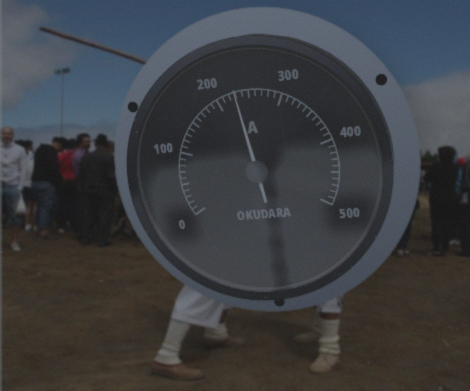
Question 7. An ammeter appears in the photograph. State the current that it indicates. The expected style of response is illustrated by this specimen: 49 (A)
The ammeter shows 230 (A)
